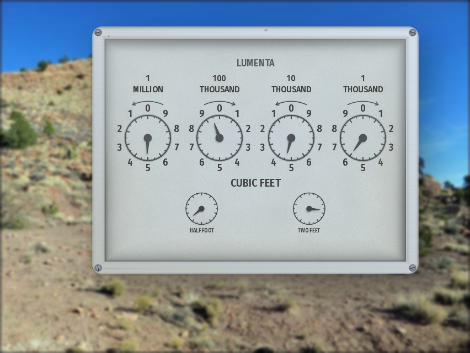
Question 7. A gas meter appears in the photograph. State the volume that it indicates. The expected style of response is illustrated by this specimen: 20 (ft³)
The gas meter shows 494600 (ft³)
